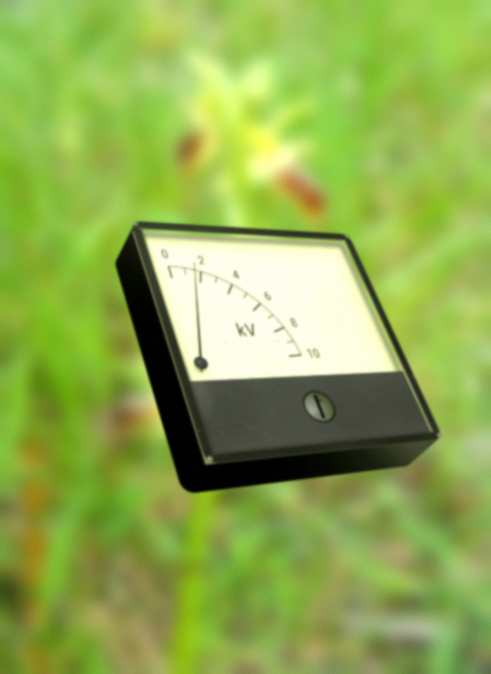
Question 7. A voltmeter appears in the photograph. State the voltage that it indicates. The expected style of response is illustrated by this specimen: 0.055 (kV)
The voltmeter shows 1.5 (kV)
